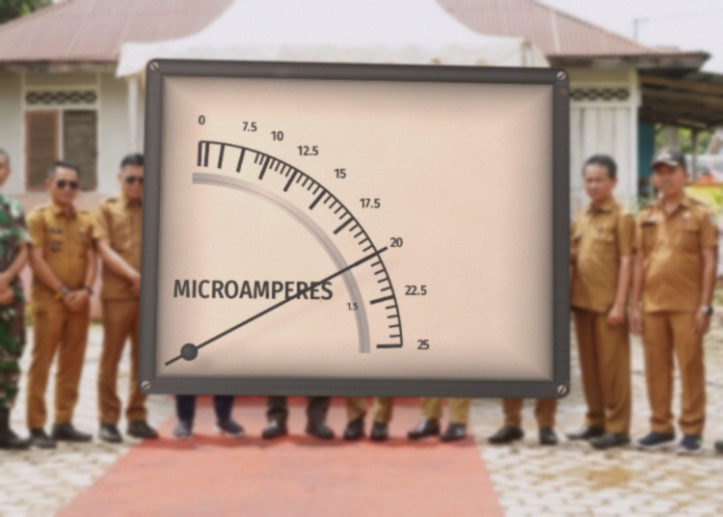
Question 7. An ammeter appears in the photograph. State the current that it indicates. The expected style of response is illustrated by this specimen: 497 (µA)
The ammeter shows 20 (µA)
